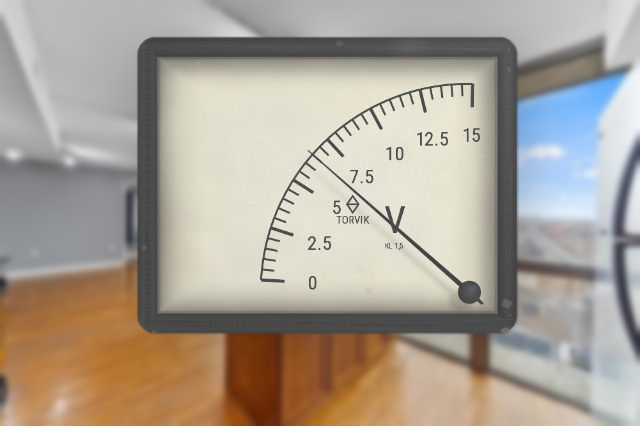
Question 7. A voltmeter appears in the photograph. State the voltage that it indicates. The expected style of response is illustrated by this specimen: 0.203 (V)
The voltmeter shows 6.5 (V)
